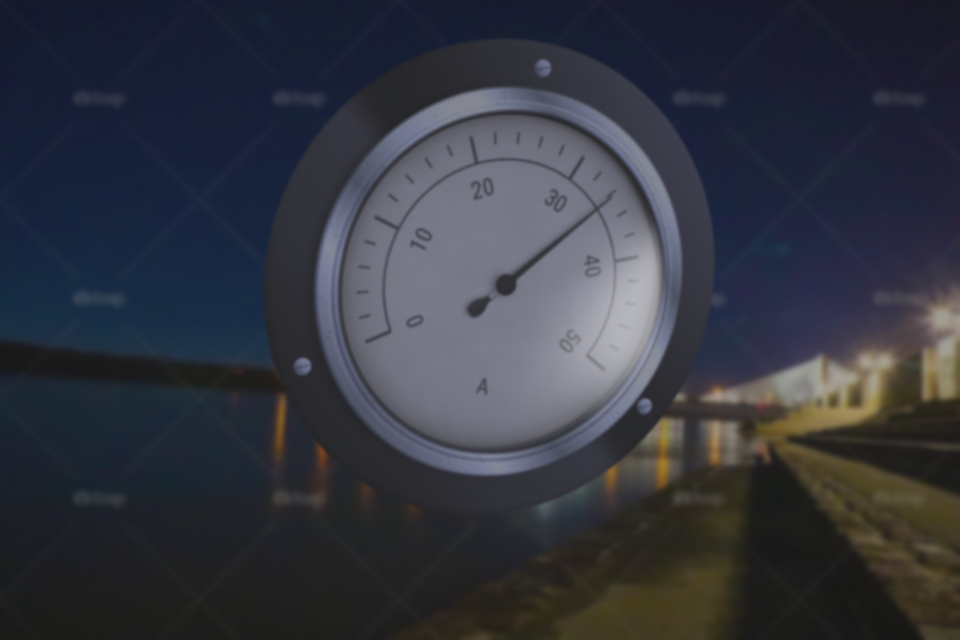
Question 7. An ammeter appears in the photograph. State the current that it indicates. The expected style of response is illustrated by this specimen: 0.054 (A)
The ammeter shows 34 (A)
